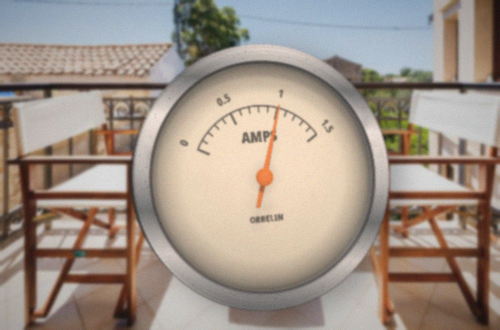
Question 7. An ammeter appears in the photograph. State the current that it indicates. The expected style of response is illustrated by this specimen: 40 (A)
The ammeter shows 1 (A)
